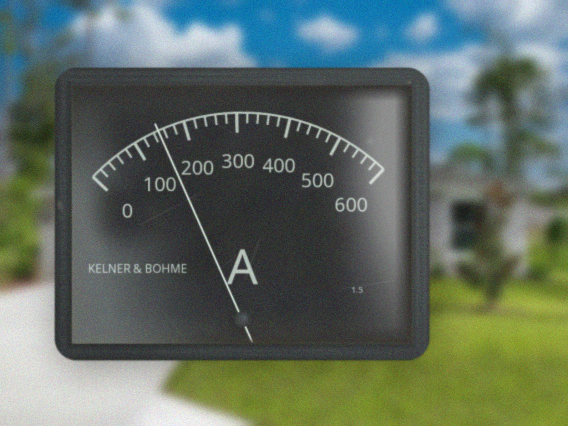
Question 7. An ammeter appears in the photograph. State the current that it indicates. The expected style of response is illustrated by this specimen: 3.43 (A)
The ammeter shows 150 (A)
